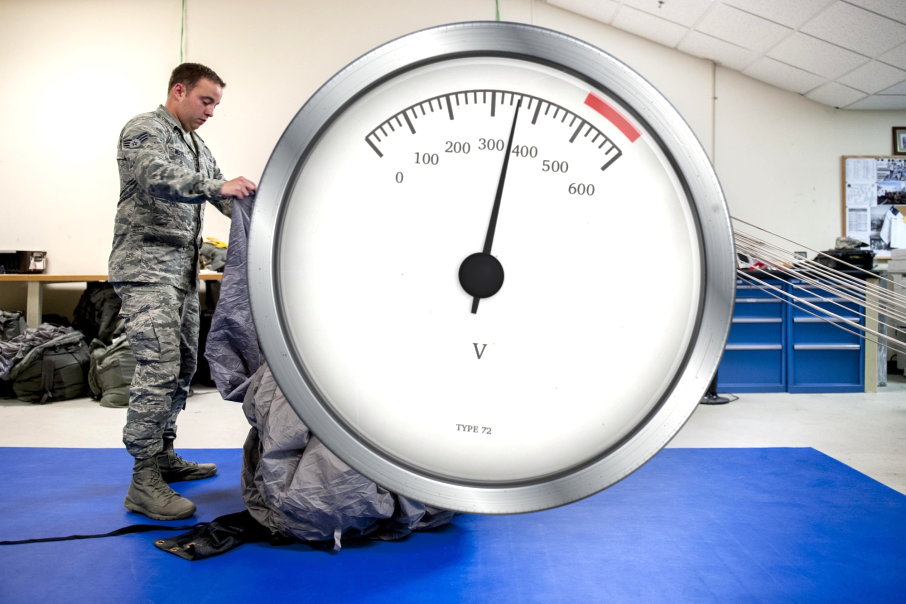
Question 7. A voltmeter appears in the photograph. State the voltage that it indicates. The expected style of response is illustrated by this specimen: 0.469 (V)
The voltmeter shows 360 (V)
